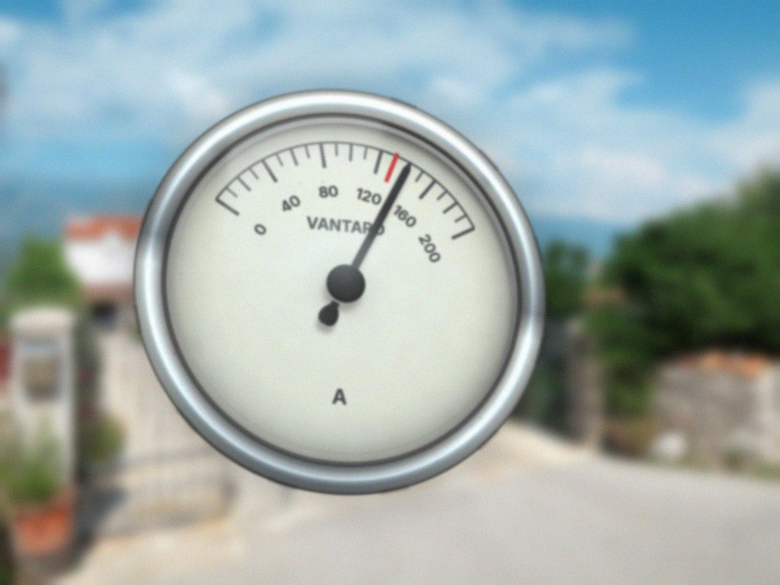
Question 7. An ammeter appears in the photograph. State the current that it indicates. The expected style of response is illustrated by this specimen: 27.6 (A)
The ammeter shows 140 (A)
